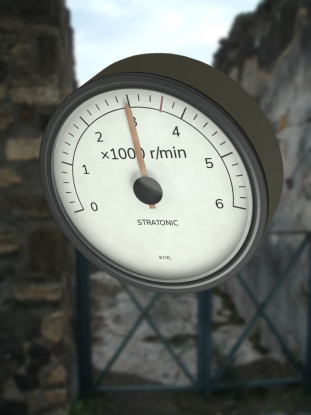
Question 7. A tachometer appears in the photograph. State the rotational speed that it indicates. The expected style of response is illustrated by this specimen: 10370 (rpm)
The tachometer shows 3000 (rpm)
